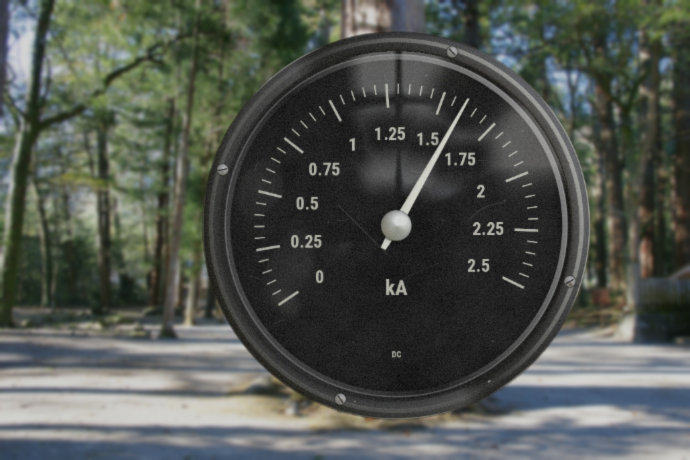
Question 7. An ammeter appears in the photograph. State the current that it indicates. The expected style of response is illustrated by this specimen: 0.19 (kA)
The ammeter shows 1.6 (kA)
